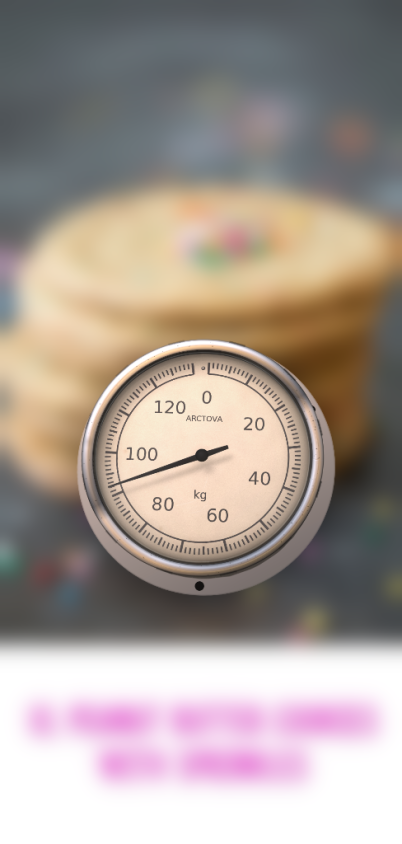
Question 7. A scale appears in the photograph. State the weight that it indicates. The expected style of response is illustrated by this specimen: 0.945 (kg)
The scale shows 92 (kg)
